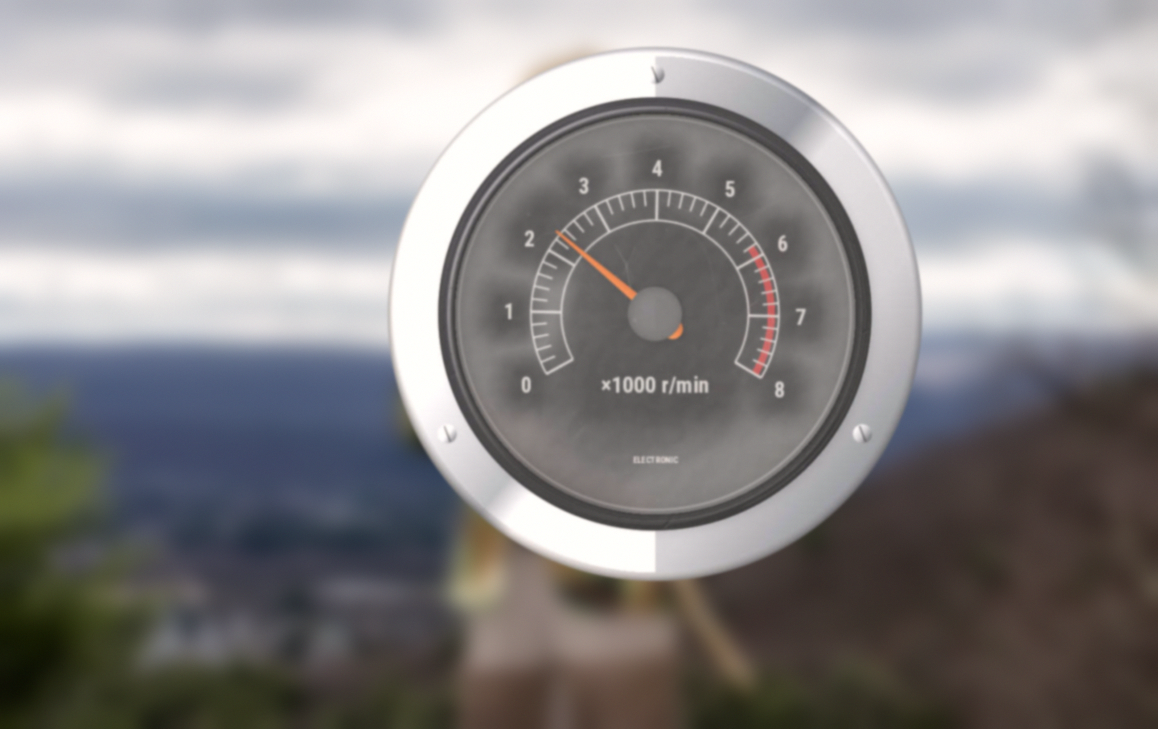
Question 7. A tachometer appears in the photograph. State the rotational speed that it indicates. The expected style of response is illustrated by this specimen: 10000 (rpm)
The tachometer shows 2300 (rpm)
